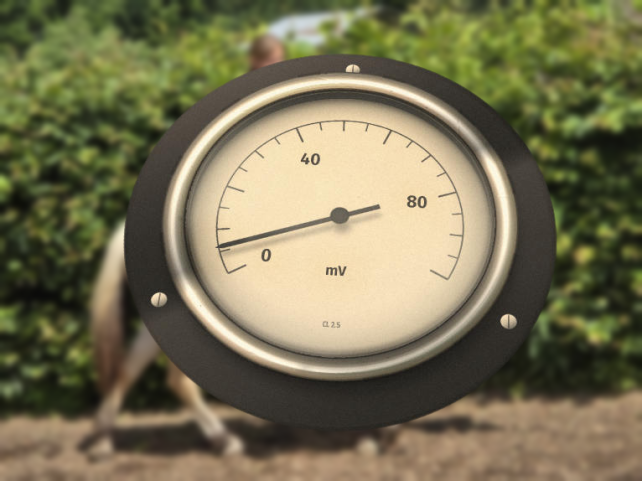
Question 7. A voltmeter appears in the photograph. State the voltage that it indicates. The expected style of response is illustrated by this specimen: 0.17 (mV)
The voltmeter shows 5 (mV)
